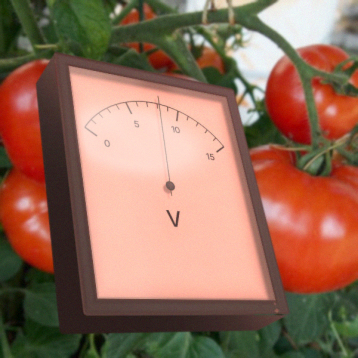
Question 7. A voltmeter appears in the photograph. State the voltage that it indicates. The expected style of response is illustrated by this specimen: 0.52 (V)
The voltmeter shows 8 (V)
